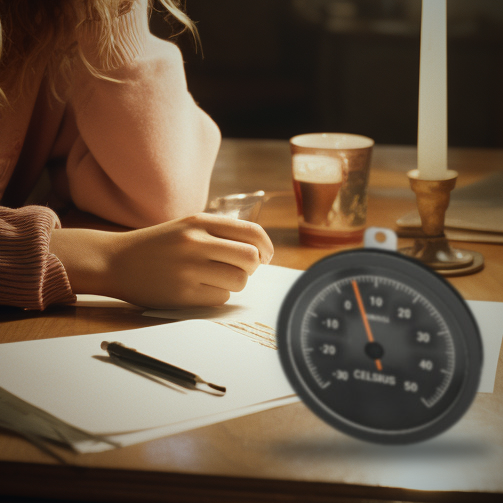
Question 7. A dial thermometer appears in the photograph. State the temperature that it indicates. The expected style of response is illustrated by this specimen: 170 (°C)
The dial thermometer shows 5 (°C)
